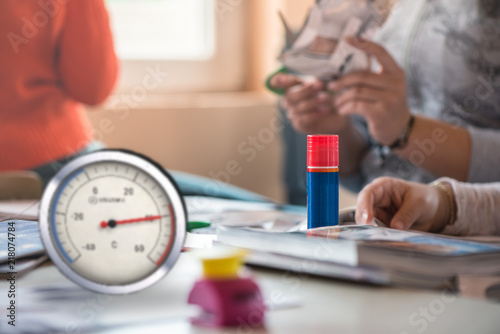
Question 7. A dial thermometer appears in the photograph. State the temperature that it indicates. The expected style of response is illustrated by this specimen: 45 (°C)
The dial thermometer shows 40 (°C)
